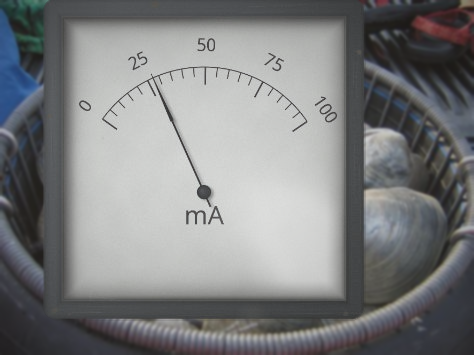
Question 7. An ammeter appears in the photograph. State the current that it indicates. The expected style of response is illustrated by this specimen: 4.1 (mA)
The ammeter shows 27.5 (mA)
